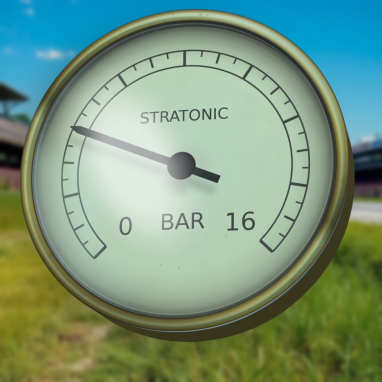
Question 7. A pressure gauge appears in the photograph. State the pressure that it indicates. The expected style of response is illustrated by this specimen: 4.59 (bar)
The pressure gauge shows 4 (bar)
